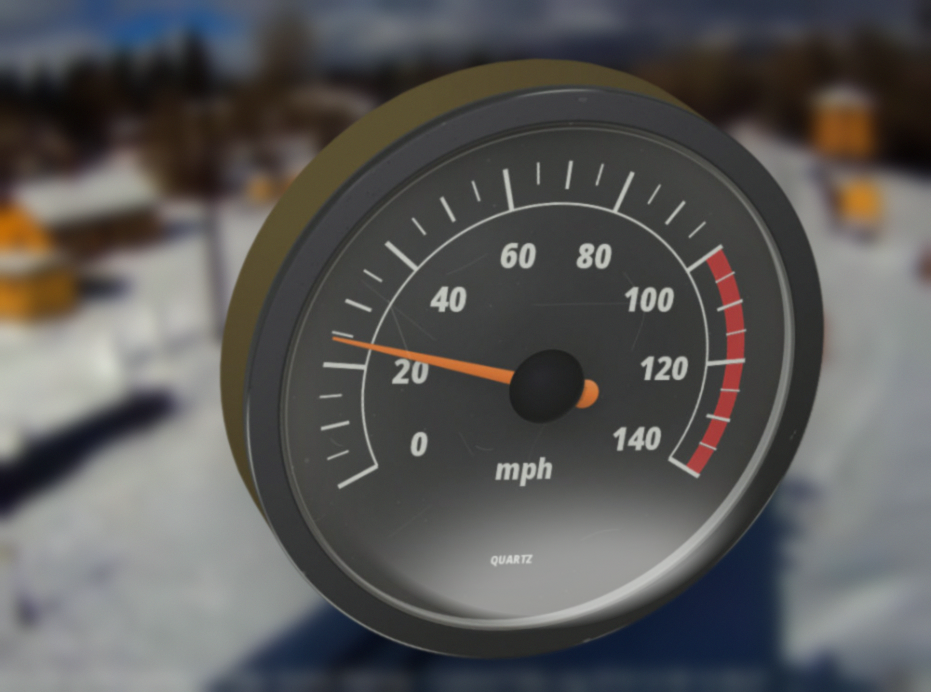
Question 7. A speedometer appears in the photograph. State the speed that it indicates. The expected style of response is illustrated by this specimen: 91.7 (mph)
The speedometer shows 25 (mph)
